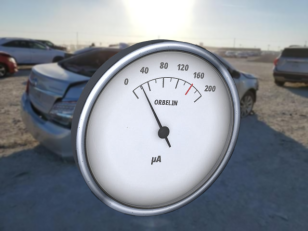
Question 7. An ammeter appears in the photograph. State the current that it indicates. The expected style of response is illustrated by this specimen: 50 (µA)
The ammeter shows 20 (µA)
